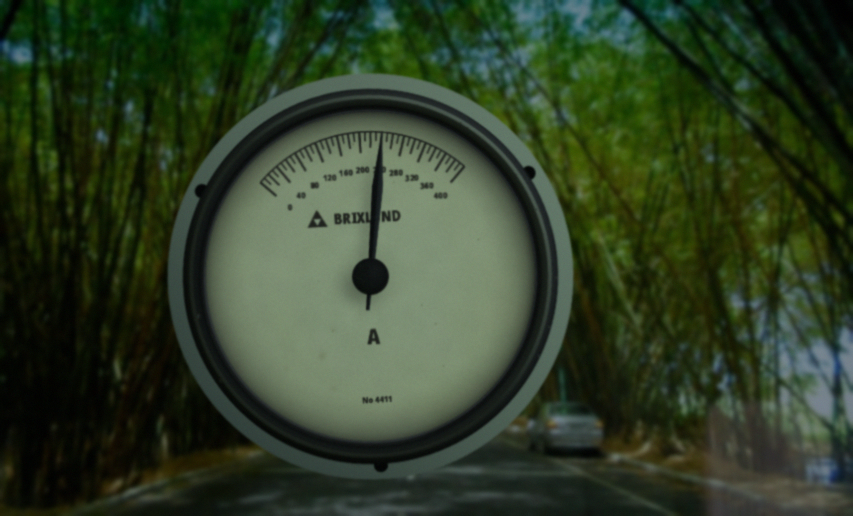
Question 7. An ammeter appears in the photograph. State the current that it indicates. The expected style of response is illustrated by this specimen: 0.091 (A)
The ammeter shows 240 (A)
